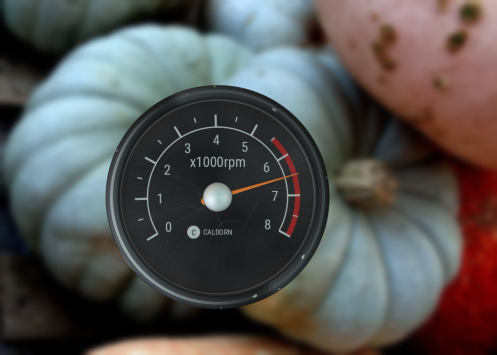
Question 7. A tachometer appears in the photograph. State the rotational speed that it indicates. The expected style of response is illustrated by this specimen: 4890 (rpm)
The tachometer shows 6500 (rpm)
